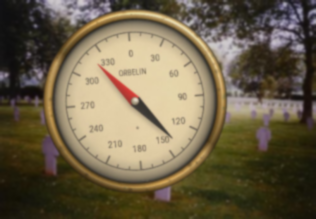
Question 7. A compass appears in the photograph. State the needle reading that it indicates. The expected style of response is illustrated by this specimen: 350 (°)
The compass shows 320 (°)
